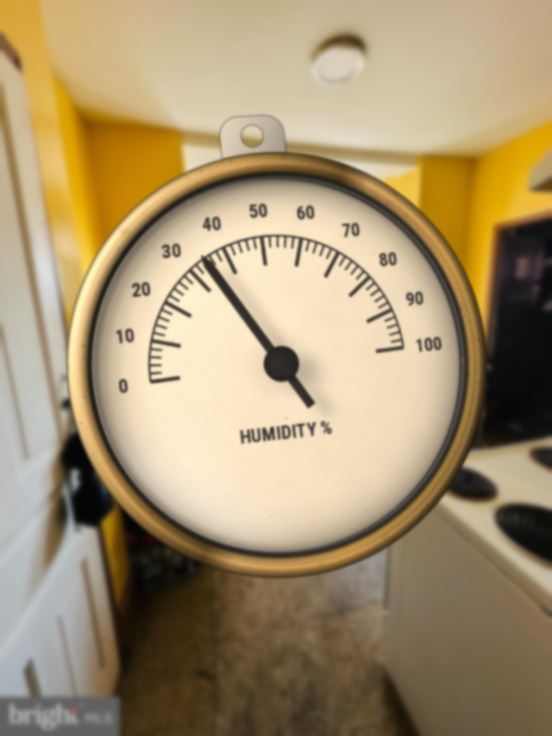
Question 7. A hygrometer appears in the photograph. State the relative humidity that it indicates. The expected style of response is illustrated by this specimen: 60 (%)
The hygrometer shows 34 (%)
